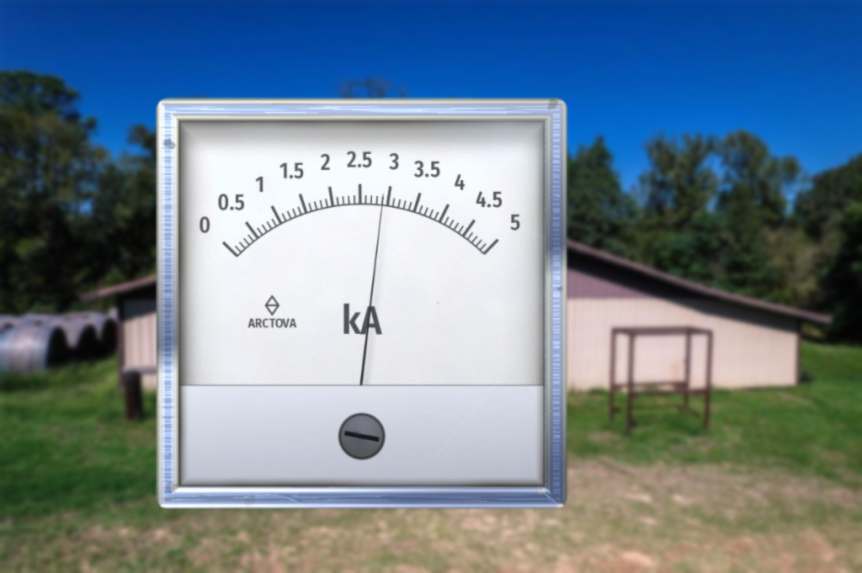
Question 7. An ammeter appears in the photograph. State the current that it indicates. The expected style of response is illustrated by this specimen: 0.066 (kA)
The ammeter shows 2.9 (kA)
